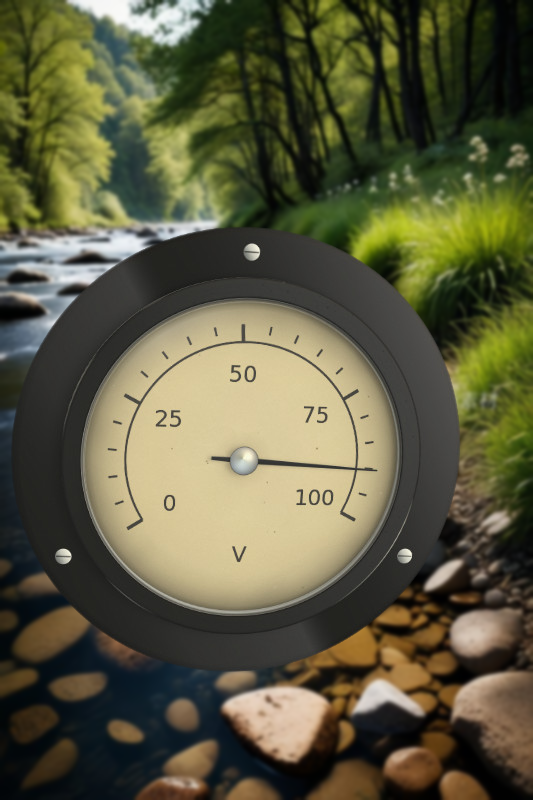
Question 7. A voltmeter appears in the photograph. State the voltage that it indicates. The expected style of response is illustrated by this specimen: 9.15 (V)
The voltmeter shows 90 (V)
